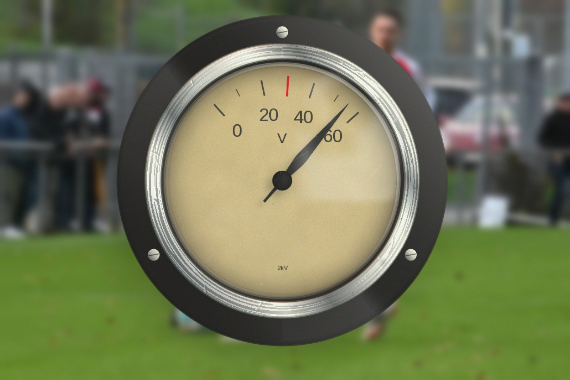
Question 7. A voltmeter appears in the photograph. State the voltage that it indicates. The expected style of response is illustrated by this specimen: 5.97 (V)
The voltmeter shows 55 (V)
